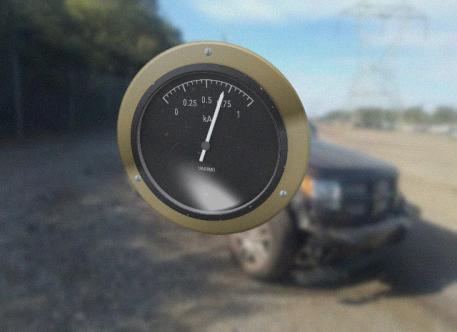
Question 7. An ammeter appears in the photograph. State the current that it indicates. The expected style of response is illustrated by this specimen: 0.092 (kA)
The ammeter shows 0.7 (kA)
